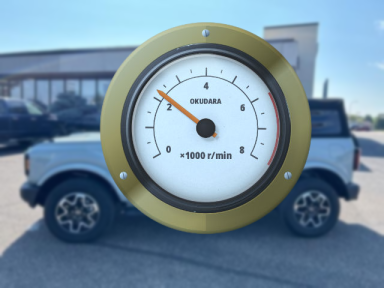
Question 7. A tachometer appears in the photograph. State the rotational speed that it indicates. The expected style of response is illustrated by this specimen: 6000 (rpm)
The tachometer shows 2250 (rpm)
